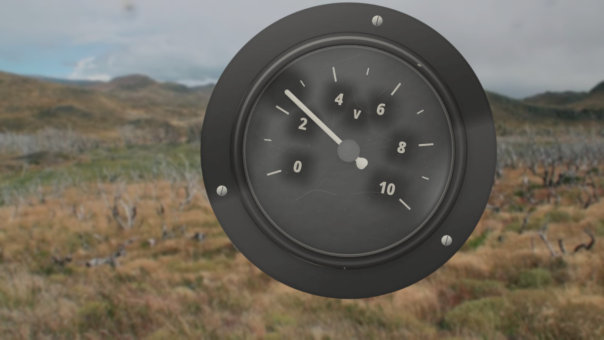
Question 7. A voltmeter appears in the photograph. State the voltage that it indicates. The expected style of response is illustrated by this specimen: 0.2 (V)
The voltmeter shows 2.5 (V)
